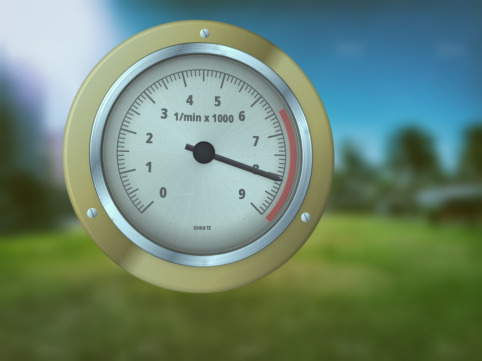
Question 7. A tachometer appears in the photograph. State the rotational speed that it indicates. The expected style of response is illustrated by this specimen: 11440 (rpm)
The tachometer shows 8100 (rpm)
